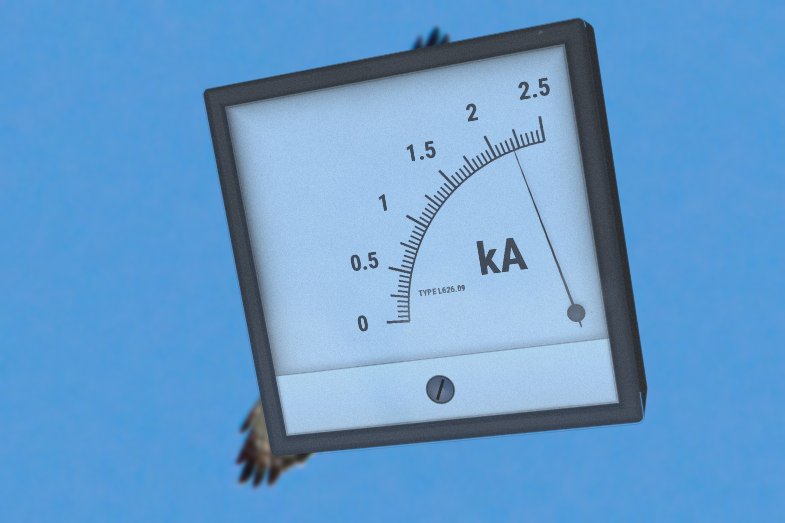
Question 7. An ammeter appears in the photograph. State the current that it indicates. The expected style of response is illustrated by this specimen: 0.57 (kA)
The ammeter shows 2.2 (kA)
